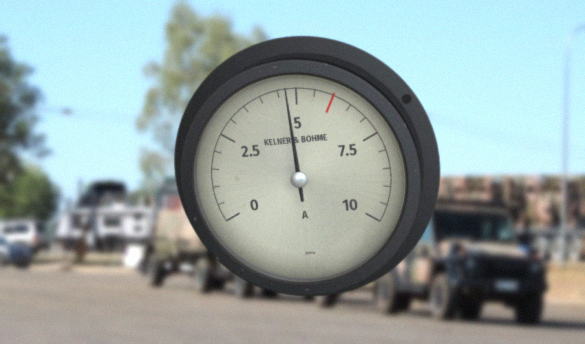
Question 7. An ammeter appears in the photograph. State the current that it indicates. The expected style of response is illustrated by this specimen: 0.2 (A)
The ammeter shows 4.75 (A)
